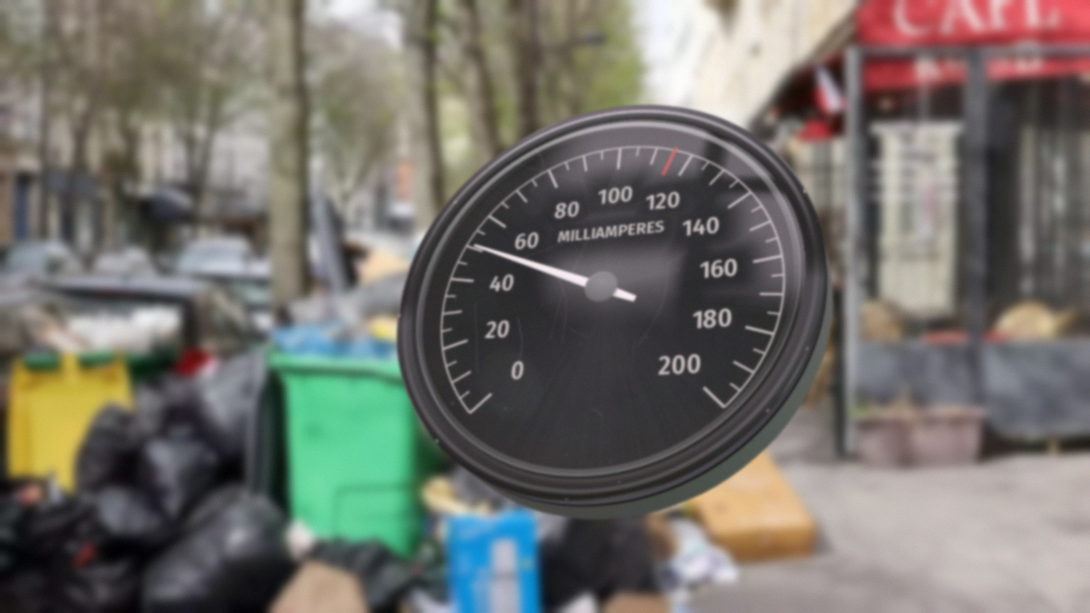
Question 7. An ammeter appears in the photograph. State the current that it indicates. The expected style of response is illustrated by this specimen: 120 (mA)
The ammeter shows 50 (mA)
